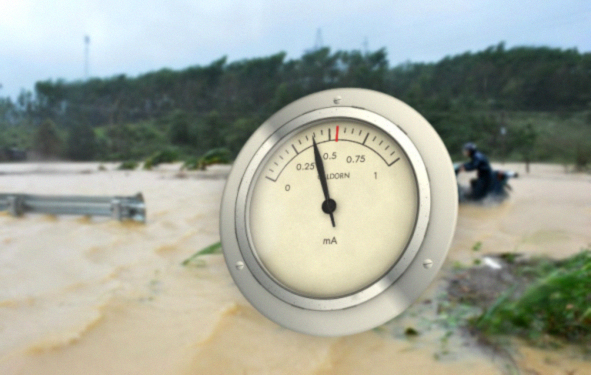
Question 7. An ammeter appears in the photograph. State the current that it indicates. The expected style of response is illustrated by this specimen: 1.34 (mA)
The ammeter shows 0.4 (mA)
